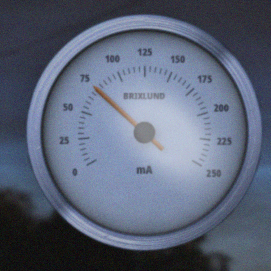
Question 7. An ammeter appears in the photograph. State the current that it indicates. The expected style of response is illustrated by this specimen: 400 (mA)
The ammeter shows 75 (mA)
